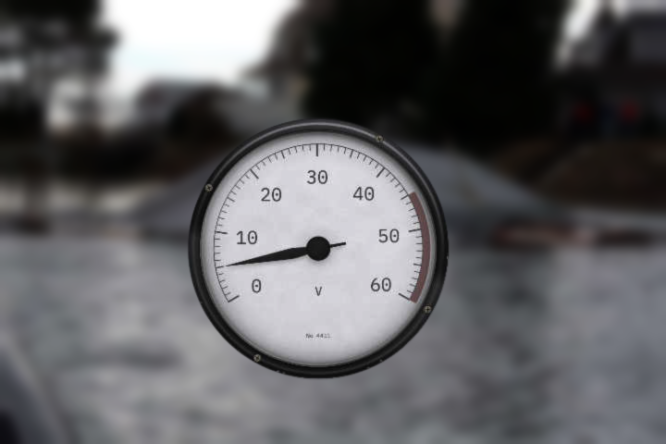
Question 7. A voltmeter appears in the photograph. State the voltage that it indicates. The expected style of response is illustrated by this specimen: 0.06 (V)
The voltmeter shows 5 (V)
